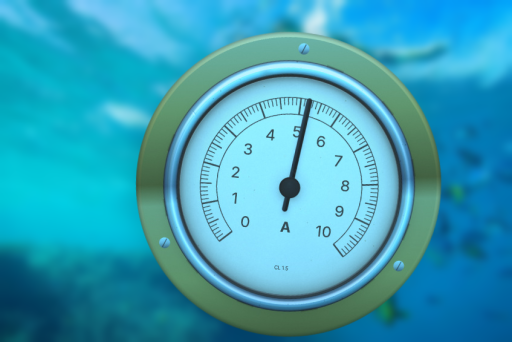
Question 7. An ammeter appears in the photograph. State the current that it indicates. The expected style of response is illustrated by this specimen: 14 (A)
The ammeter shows 5.2 (A)
